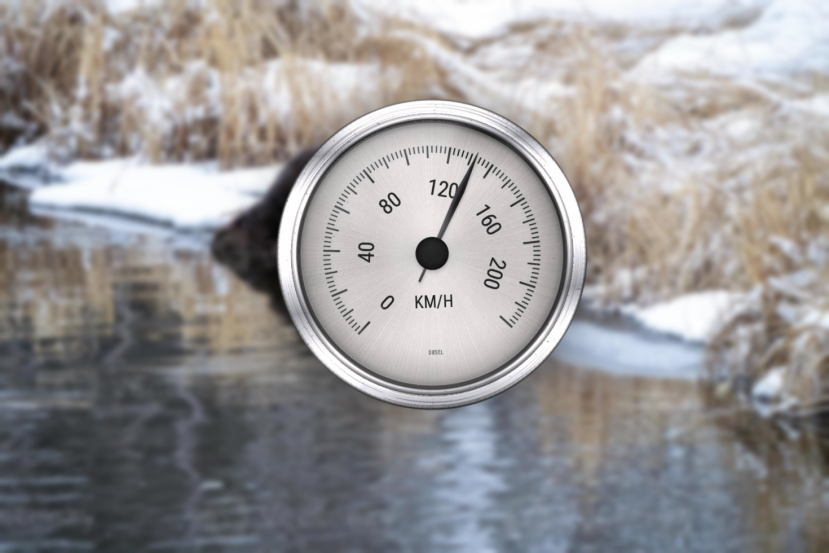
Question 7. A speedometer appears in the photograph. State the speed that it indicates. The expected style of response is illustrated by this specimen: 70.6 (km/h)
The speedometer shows 132 (km/h)
